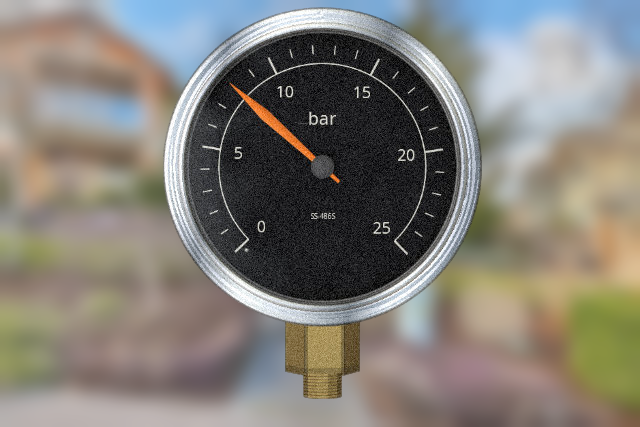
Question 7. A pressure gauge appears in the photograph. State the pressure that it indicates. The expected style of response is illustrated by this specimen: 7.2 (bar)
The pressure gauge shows 8 (bar)
